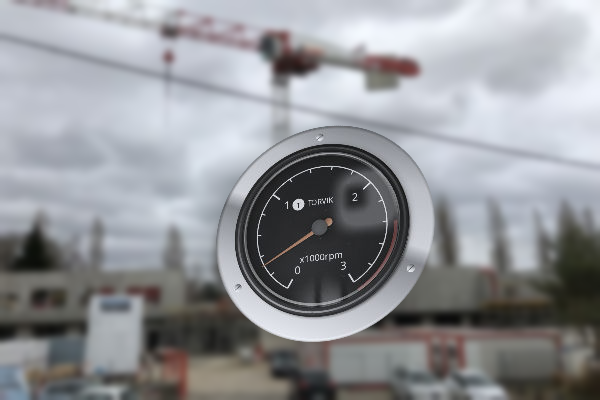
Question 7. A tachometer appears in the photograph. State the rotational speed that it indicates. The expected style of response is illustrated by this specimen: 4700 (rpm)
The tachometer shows 300 (rpm)
